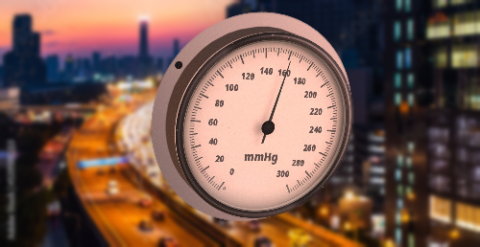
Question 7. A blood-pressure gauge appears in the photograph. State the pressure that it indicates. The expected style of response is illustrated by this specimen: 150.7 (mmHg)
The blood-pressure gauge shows 160 (mmHg)
